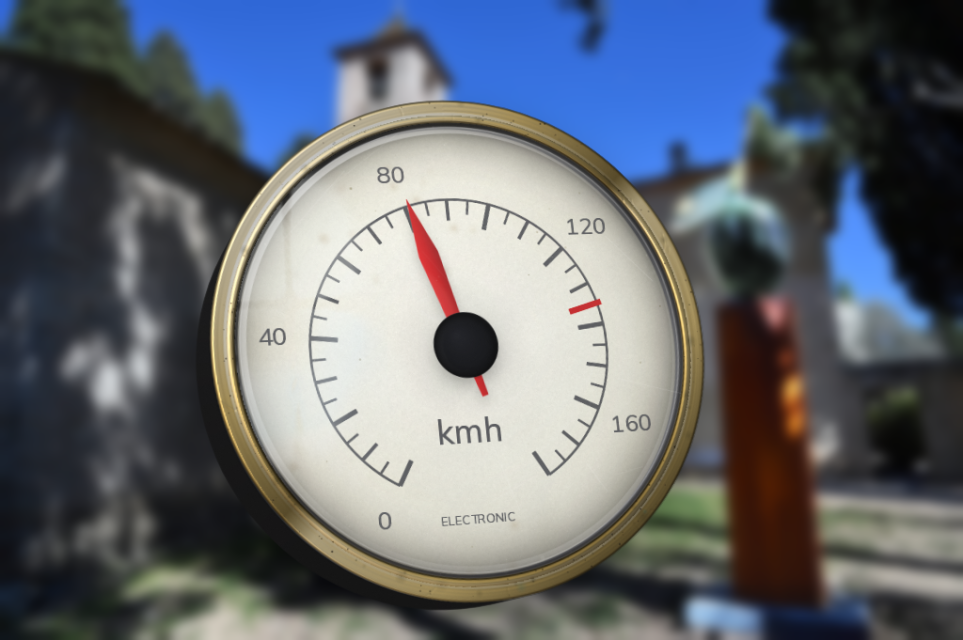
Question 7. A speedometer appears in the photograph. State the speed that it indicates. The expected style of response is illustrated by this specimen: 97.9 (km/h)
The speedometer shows 80 (km/h)
